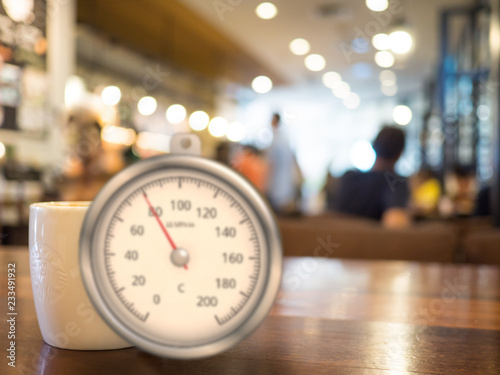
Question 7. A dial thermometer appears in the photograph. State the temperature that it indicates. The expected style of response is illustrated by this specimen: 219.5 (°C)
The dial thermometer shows 80 (°C)
